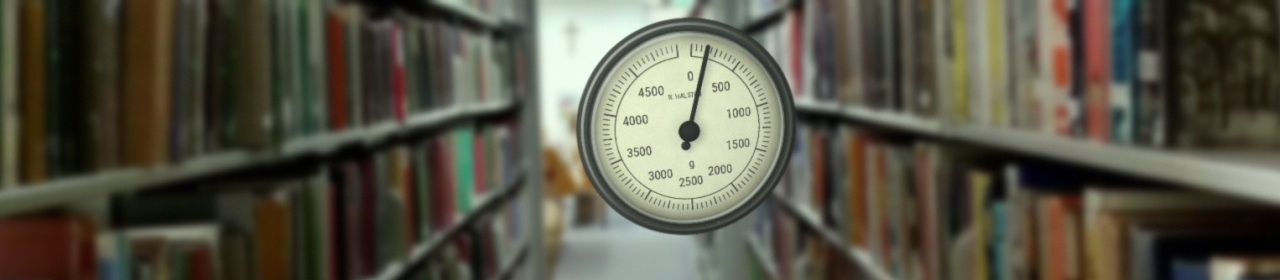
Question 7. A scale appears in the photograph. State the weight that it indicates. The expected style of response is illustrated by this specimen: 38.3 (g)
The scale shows 150 (g)
